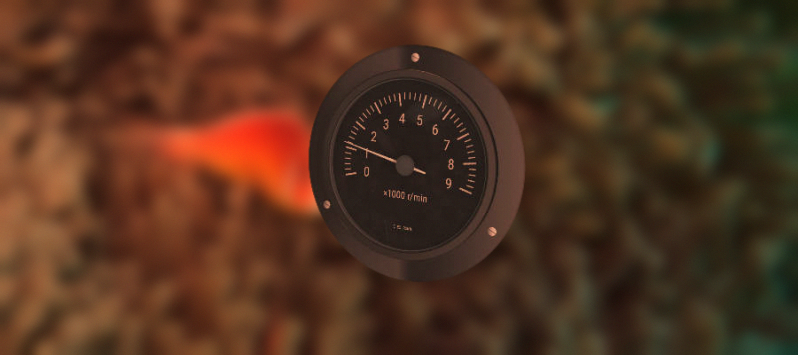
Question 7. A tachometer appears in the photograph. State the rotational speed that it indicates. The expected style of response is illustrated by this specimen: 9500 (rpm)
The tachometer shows 1200 (rpm)
